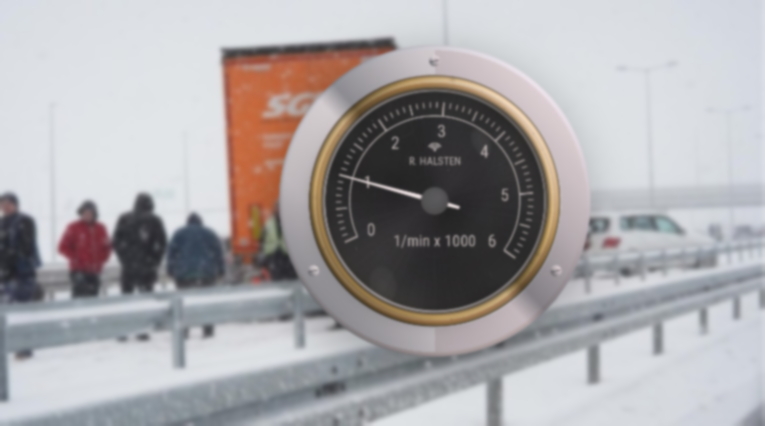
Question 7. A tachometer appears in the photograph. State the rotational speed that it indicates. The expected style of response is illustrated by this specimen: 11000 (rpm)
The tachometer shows 1000 (rpm)
